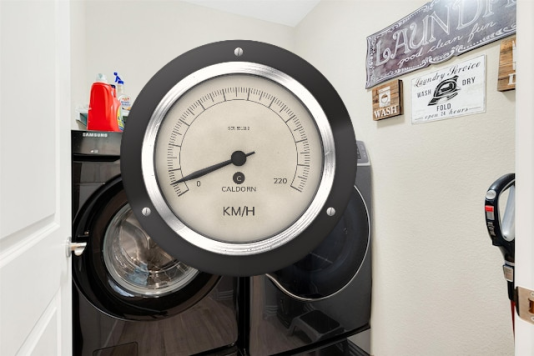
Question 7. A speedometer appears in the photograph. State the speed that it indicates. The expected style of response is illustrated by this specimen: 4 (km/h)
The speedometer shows 10 (km/h)
